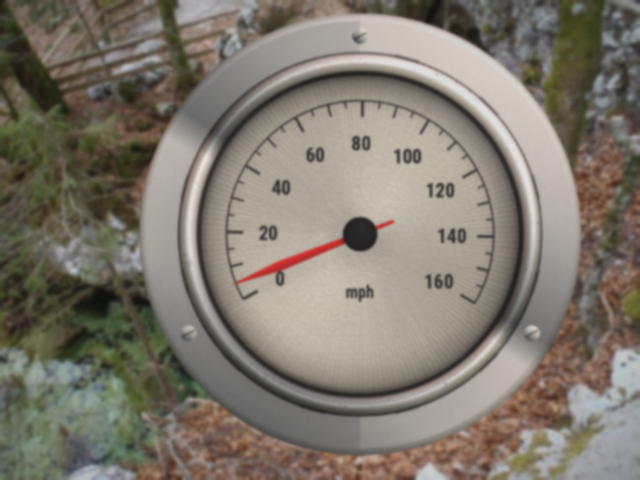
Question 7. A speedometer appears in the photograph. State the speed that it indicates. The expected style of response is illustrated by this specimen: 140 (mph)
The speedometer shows 5 (mph)
